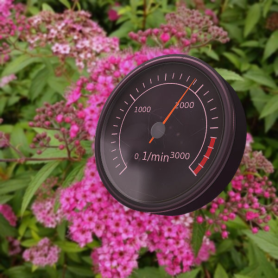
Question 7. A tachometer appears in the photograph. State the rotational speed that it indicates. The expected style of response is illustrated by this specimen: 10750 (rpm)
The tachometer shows 1900 (rpm)
